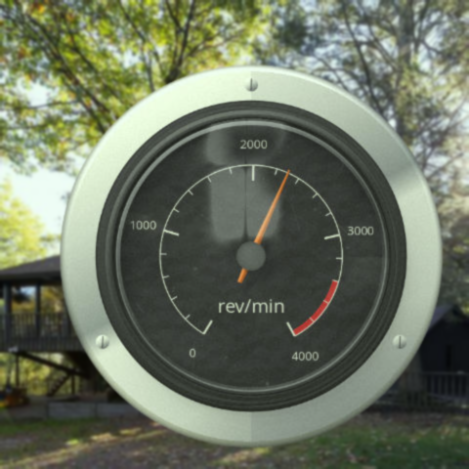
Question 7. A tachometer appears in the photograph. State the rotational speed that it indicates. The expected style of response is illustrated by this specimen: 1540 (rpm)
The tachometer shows 2300 (rpm)
